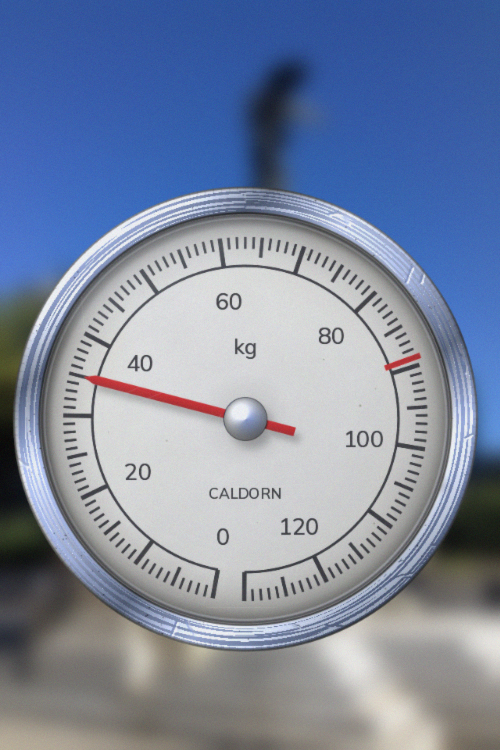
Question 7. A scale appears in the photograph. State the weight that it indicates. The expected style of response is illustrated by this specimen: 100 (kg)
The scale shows 35 (kg)
